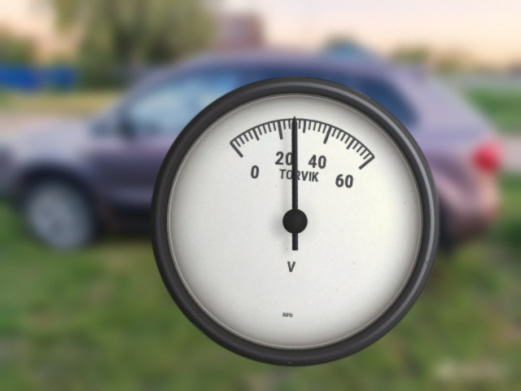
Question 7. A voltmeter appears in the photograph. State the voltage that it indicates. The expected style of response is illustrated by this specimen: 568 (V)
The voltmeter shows 26 (V)
